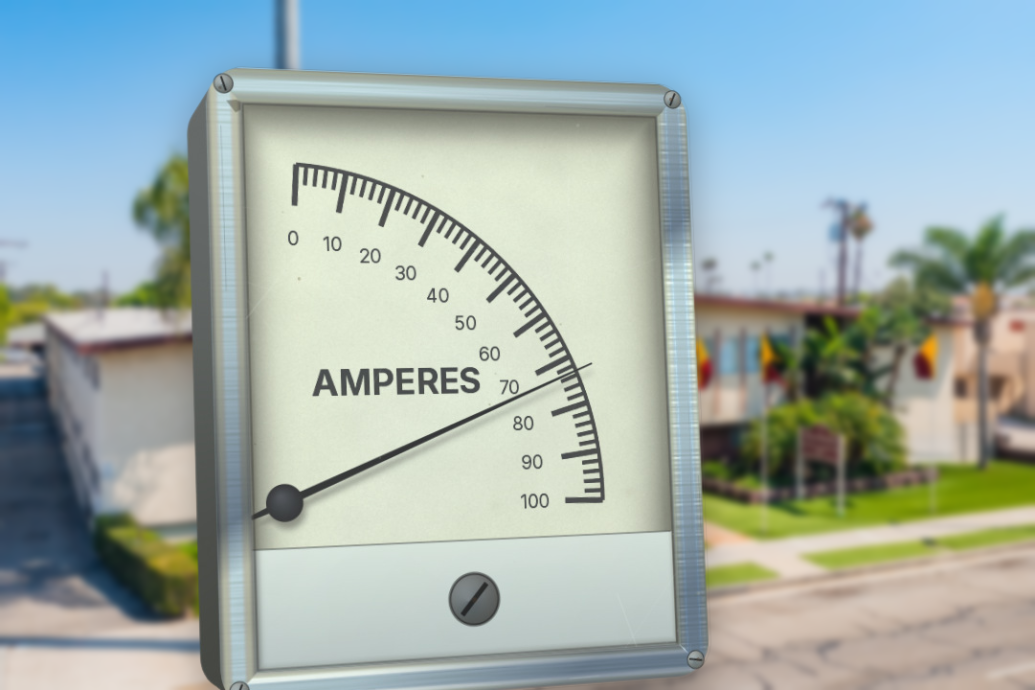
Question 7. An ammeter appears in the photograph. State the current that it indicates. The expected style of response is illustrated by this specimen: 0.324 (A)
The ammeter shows 73 (A)
